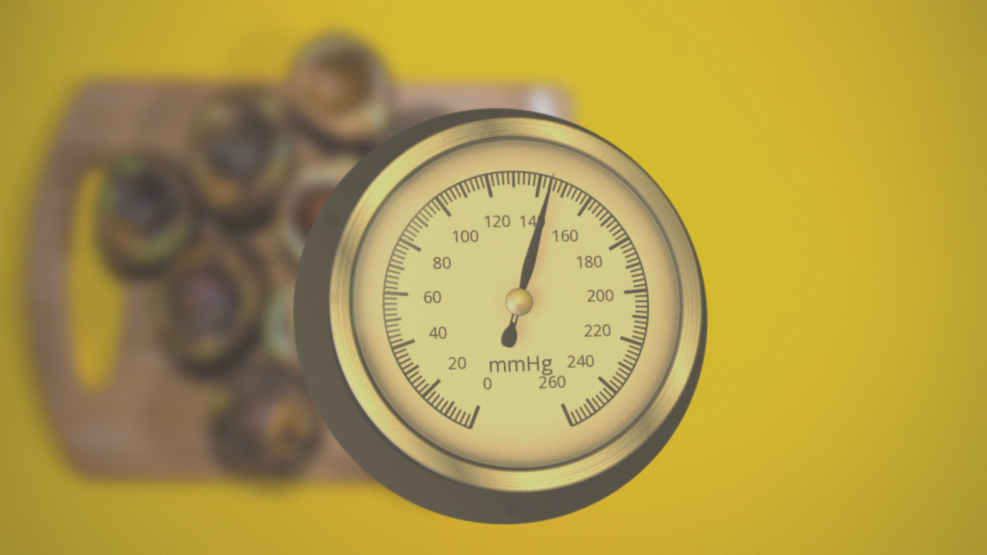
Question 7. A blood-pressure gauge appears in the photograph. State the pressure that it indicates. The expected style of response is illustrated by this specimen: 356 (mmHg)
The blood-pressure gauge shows 144 (mmHg)
